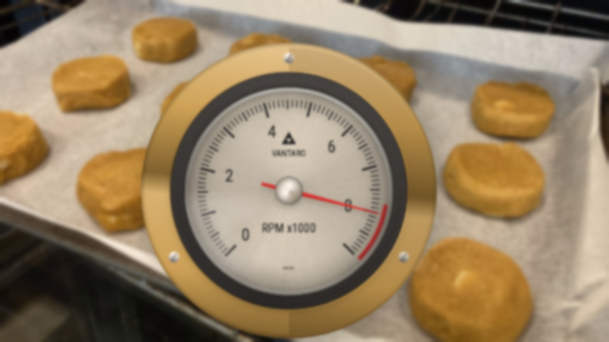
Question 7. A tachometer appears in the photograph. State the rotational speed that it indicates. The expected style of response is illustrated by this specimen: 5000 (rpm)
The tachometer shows 8000 (rpm)
